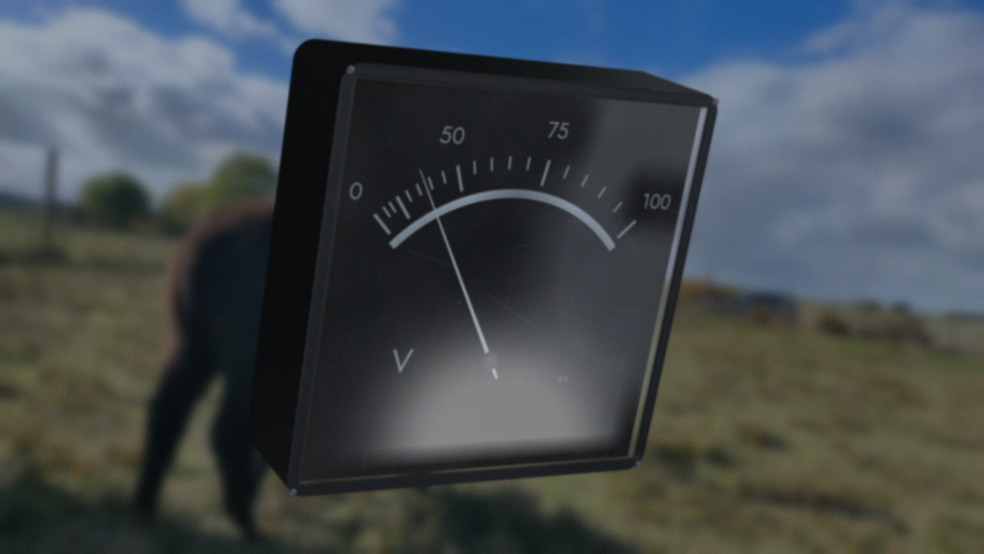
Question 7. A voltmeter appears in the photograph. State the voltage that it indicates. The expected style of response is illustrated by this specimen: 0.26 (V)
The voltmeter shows 37.5 (V)
